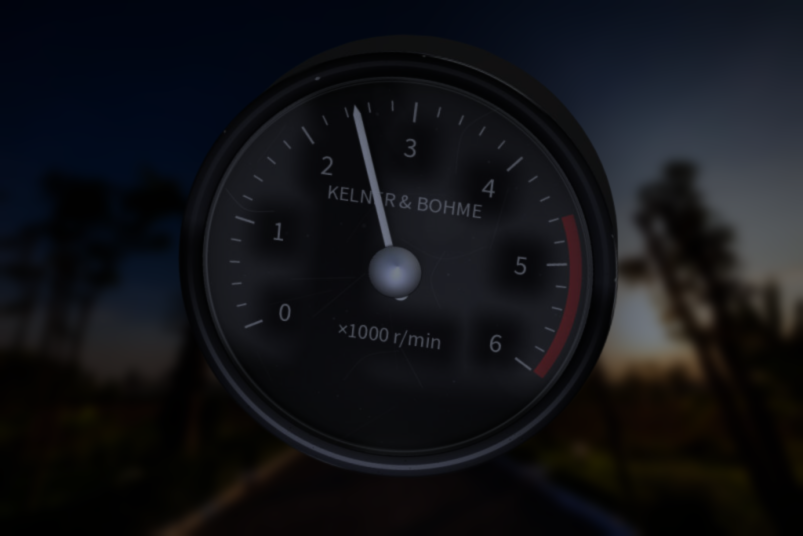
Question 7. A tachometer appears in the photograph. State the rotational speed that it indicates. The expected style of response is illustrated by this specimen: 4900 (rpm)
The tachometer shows 2500 (rpm)
